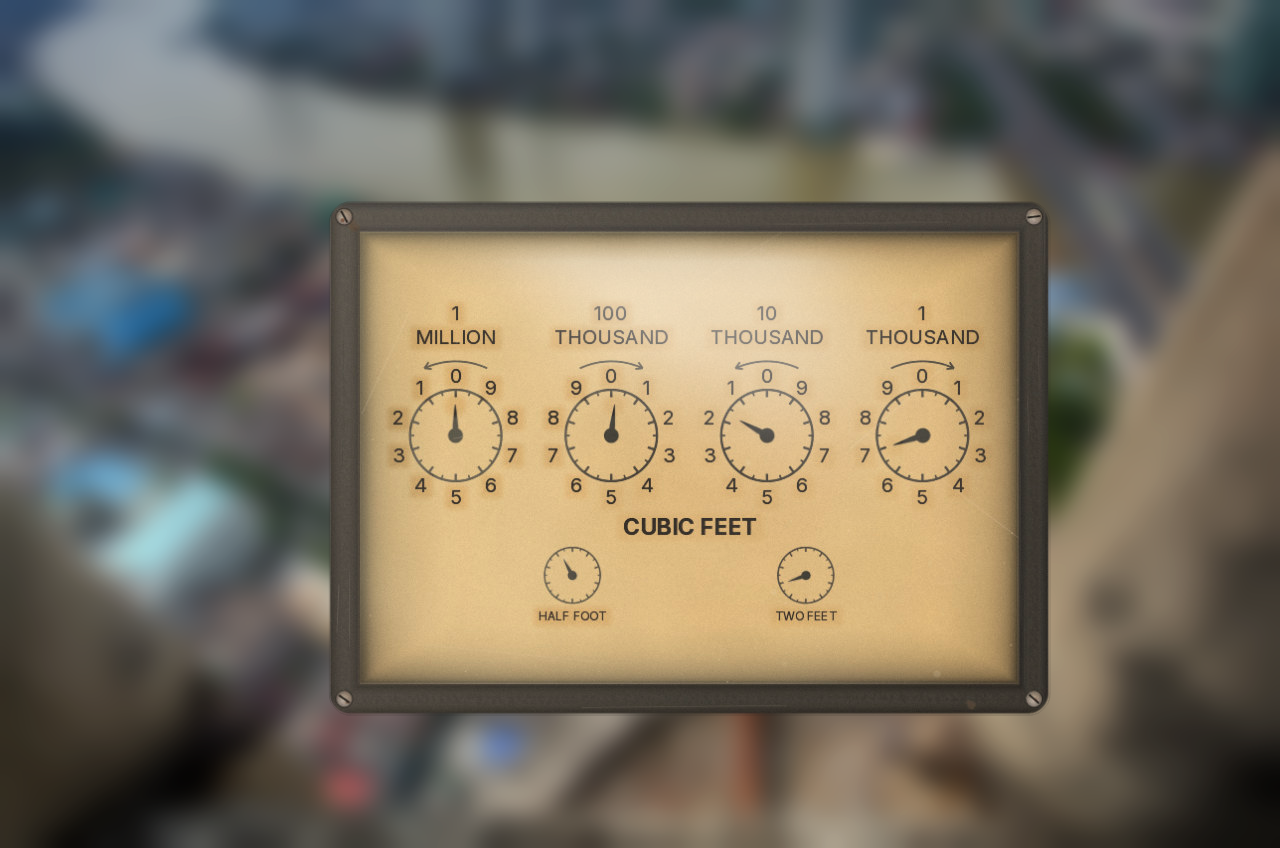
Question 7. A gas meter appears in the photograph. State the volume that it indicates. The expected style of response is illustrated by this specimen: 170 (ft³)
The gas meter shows 1700 (ft³)
